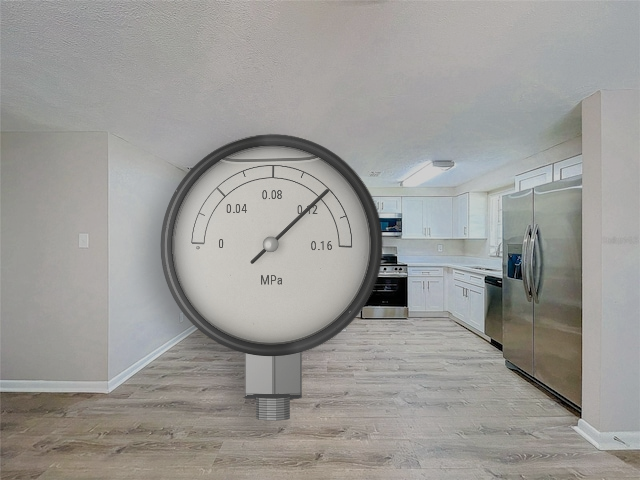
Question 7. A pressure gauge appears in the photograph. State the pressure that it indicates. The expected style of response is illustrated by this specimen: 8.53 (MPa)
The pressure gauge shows 0.12 (MPa)
